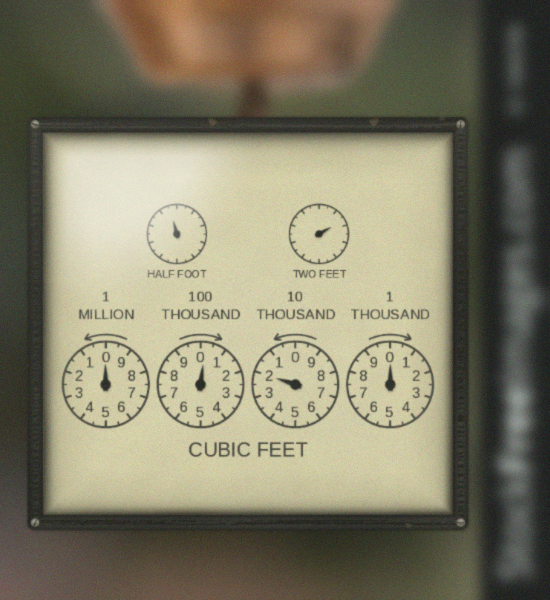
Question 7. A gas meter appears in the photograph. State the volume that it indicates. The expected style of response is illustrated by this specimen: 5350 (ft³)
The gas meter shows 2000 (ft³)
